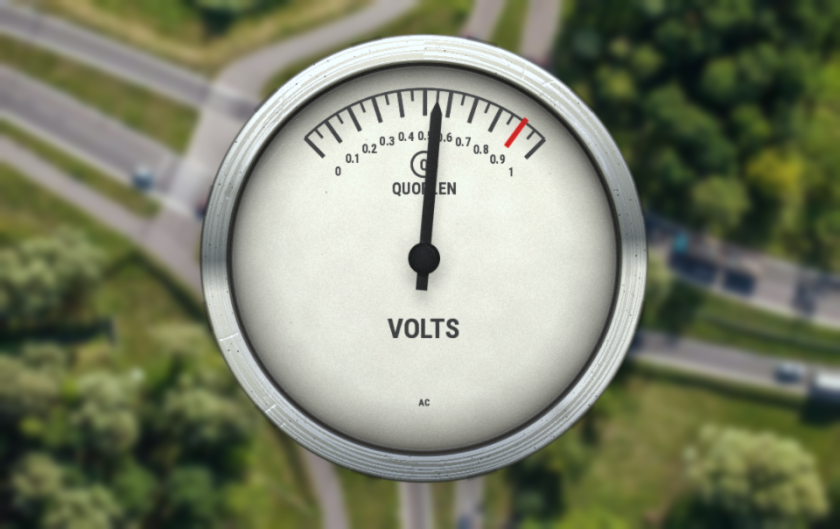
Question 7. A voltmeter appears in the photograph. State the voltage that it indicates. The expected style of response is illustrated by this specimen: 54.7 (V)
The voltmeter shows 0.55 (V)
